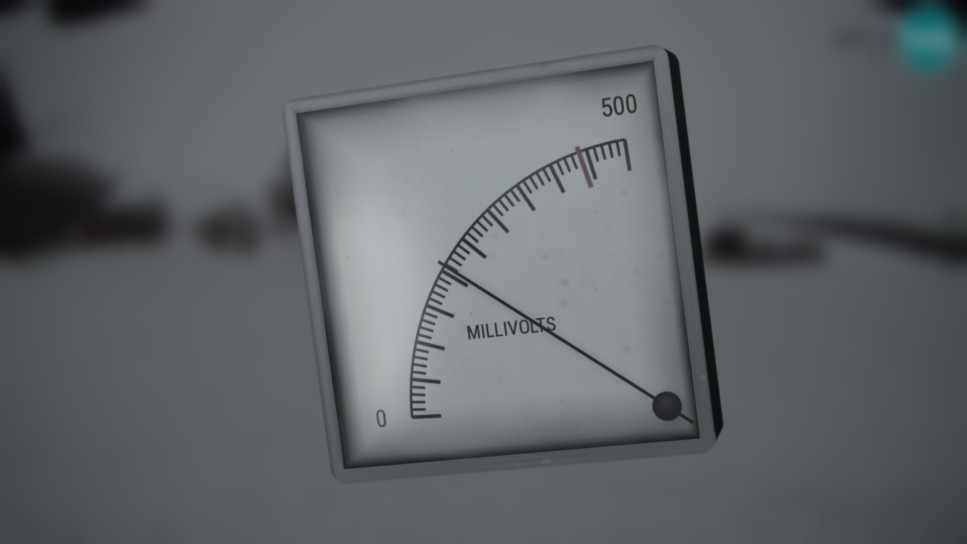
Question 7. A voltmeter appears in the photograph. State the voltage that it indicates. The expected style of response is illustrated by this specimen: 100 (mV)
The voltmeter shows 210 (mV)
